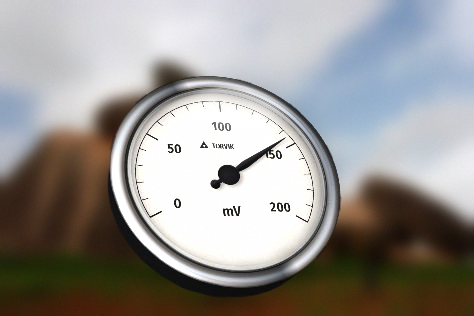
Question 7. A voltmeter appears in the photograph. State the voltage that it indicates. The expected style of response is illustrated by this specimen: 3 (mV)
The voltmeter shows 145 (mV)
